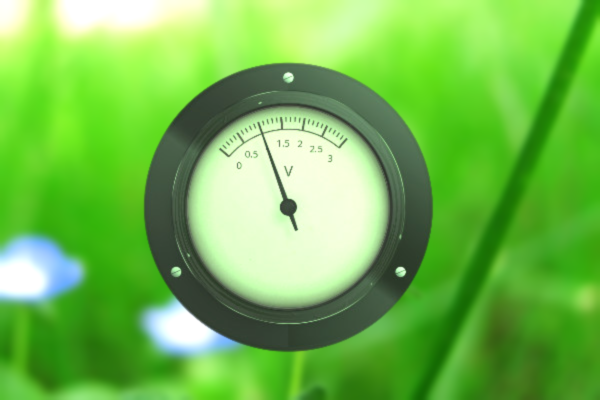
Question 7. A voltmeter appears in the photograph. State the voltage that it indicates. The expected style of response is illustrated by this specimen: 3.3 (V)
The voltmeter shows 1 (V)
